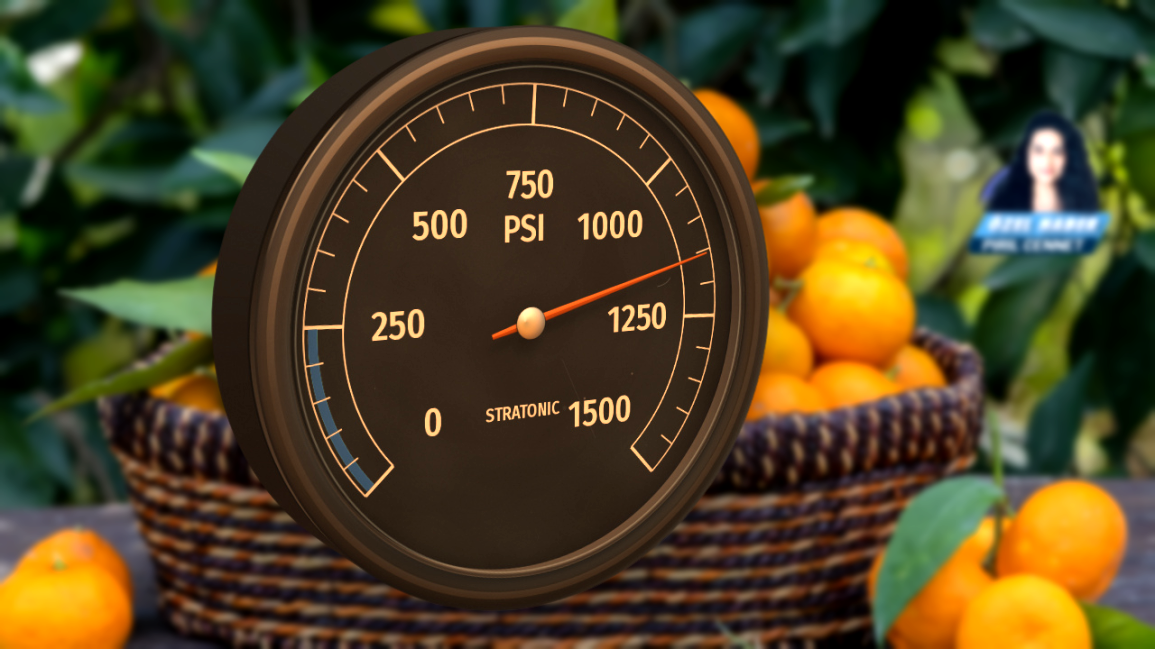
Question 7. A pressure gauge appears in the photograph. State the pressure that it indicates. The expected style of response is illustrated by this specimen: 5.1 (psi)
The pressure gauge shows 1150 (psi)
